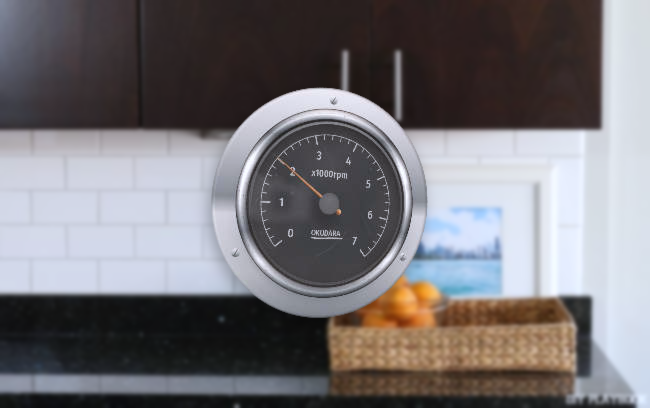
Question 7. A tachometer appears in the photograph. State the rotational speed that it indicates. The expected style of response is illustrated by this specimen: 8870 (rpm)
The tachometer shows 2000 (rpm)
